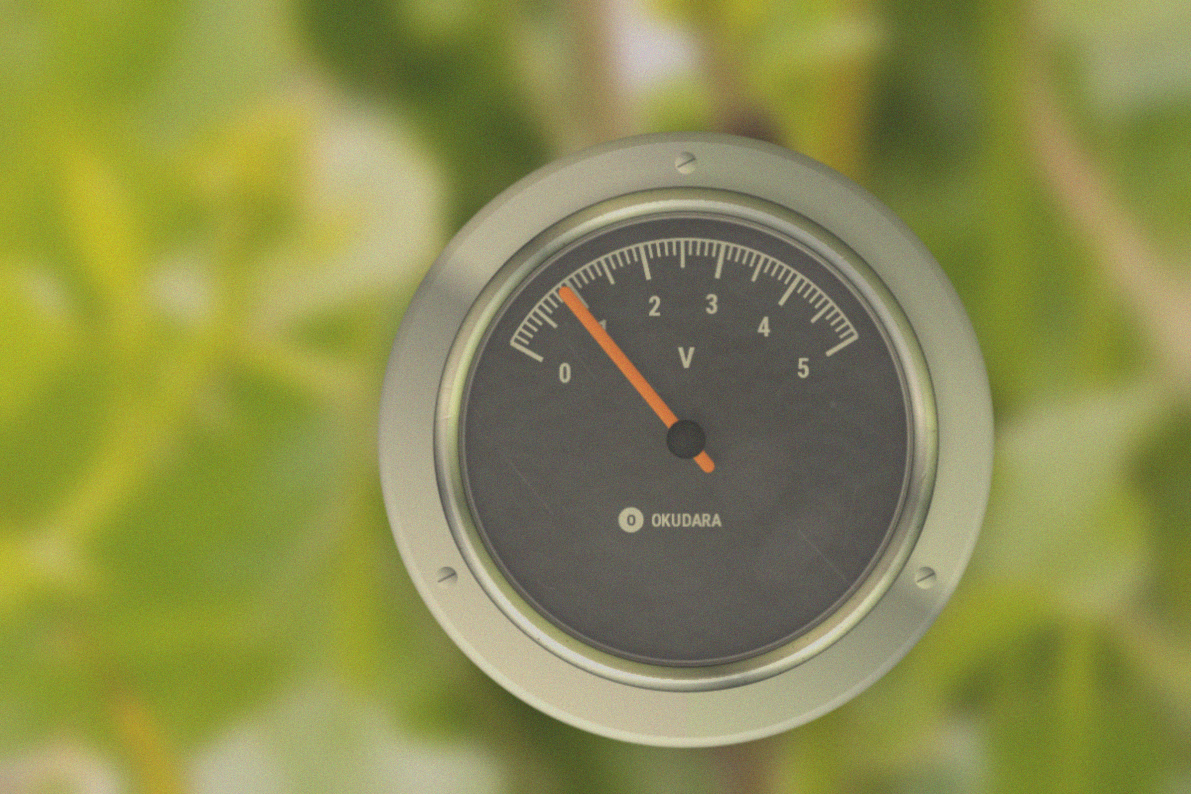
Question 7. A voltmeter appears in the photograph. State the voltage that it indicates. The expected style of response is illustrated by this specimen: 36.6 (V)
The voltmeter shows 0.9 (V)
